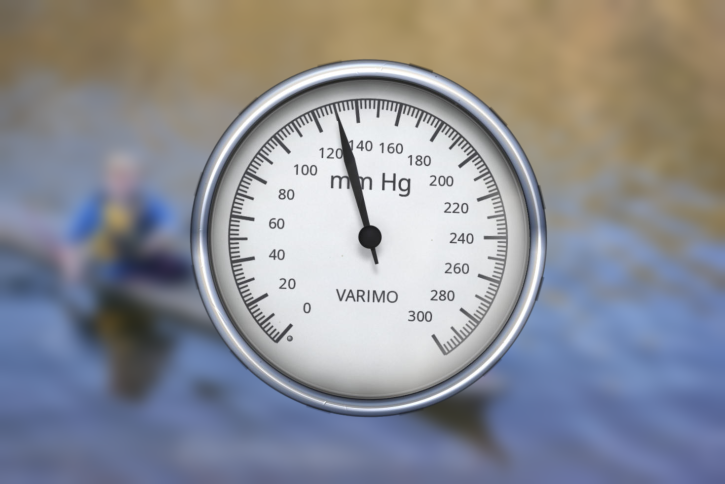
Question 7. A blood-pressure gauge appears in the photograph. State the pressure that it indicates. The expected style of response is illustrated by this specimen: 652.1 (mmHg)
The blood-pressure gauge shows 130 (mmHg)
